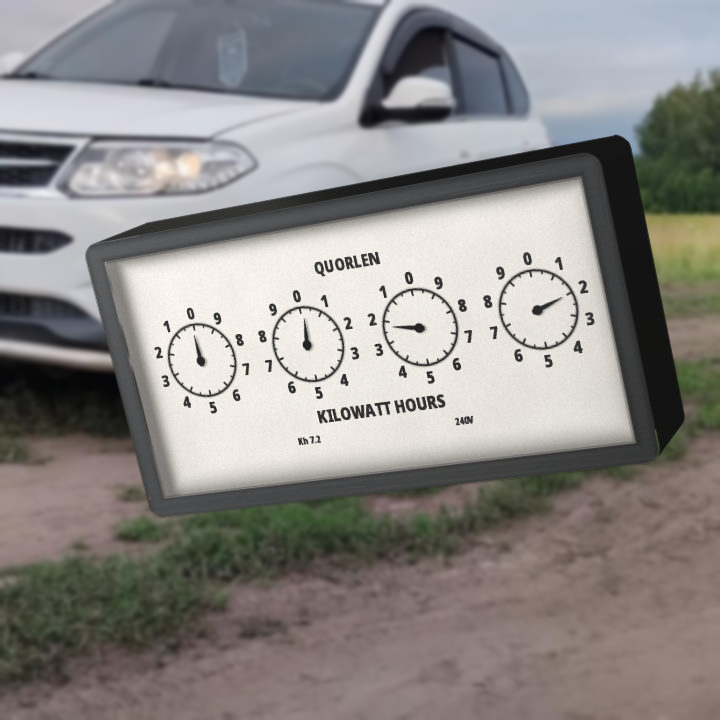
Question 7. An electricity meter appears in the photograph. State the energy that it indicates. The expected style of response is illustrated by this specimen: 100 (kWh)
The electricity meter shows 22 (kWh)
